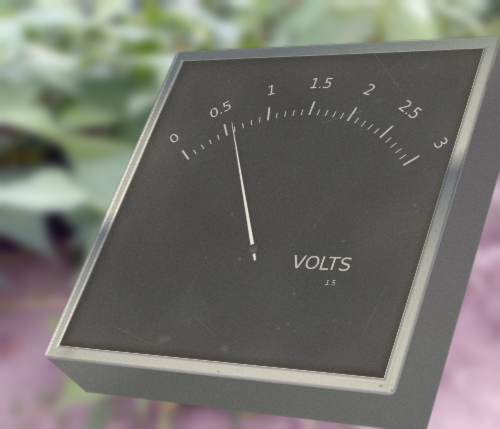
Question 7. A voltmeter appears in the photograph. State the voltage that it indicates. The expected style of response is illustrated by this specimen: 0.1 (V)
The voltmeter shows 0.6 (V)
